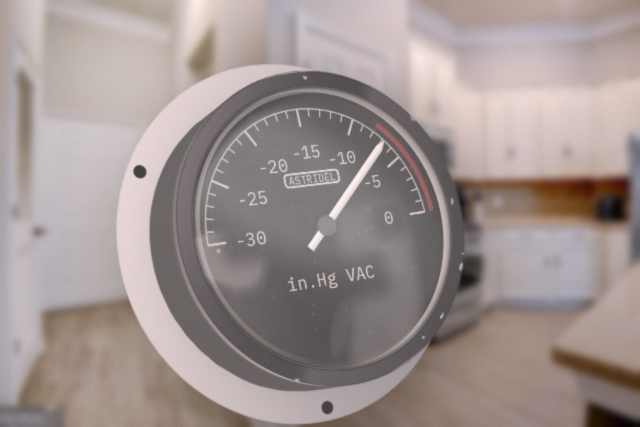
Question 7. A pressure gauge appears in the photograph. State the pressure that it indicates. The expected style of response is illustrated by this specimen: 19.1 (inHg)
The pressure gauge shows -7 (inHg)
